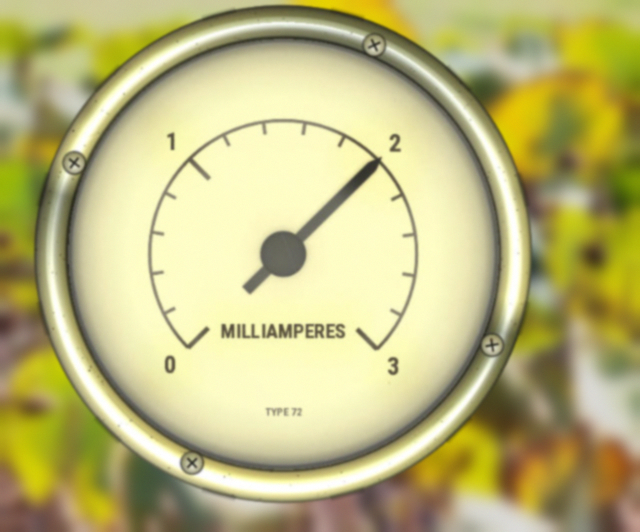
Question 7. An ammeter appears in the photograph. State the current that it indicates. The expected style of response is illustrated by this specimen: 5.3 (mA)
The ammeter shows 2 (mA)
